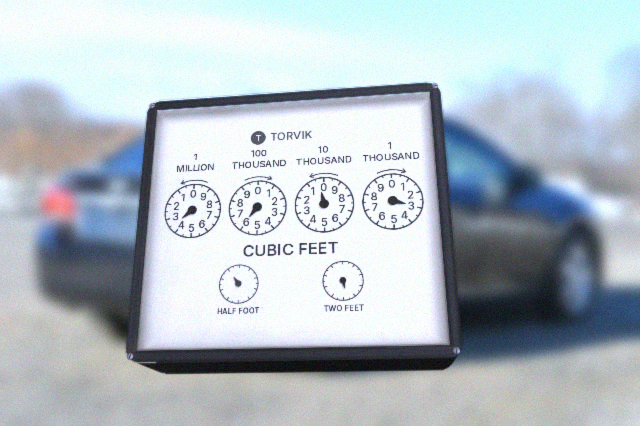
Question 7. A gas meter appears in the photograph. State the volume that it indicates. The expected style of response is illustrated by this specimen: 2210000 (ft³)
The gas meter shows 360300 (ft³)
